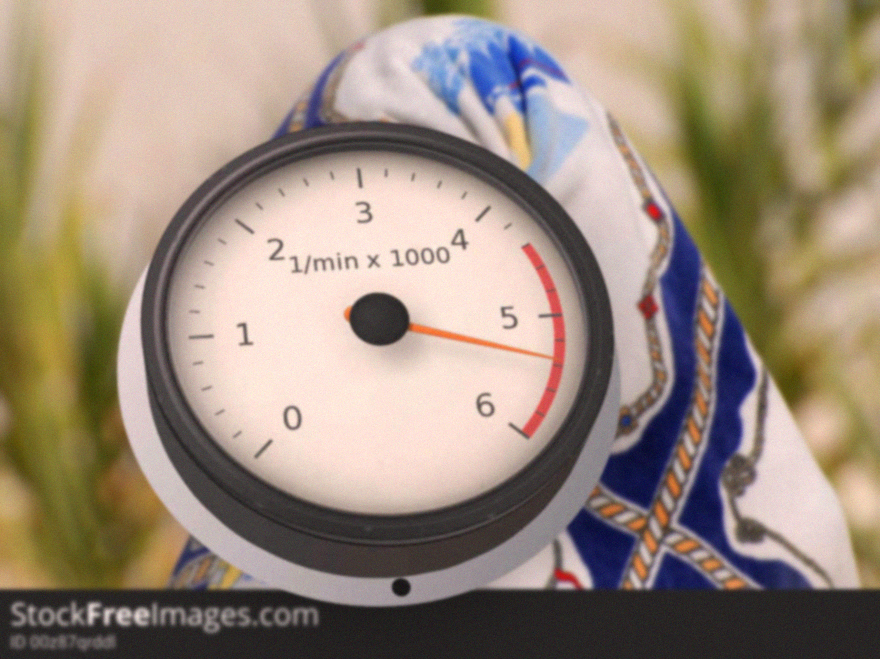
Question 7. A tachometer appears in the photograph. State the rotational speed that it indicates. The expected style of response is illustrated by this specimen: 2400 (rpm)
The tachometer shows 5400 (rpm)
